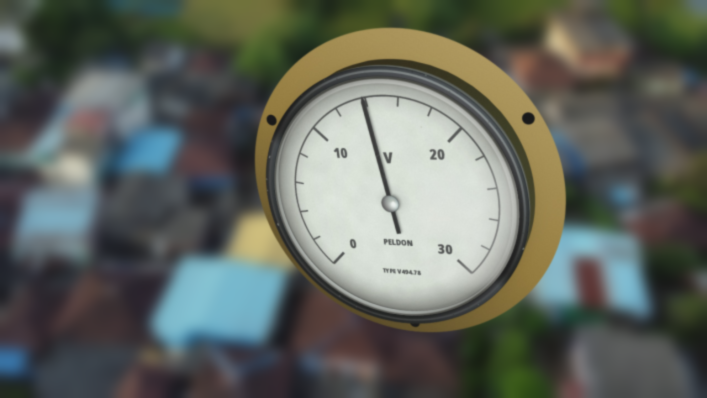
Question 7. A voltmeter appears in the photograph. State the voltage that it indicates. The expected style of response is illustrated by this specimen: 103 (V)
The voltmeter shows 14 (V)
